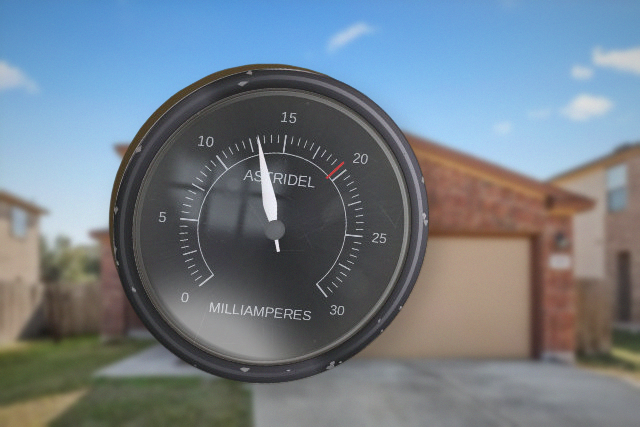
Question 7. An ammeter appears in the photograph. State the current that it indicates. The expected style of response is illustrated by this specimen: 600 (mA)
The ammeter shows 13 (mA)
